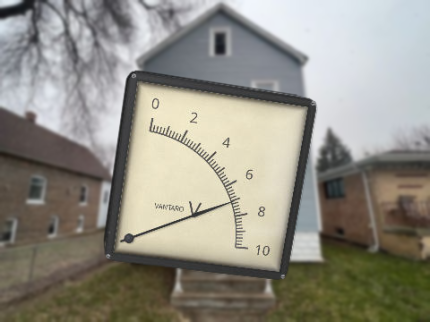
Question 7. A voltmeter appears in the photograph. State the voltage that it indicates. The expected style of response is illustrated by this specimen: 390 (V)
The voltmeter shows 7 (V)
